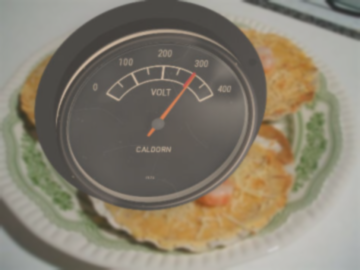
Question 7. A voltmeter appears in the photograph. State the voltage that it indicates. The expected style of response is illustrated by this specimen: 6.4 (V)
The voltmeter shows 300 (V)
